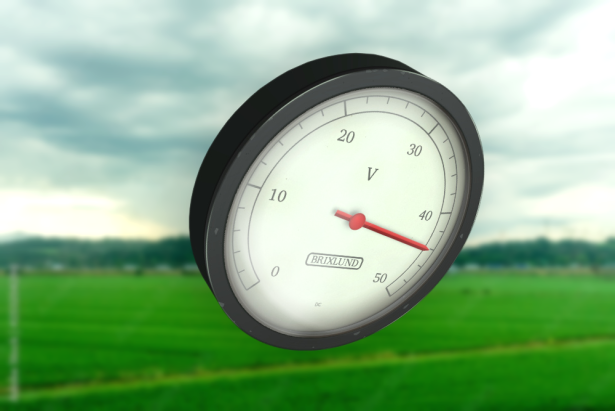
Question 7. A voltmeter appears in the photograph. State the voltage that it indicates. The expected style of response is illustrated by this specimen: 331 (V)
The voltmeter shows 44 (V)
